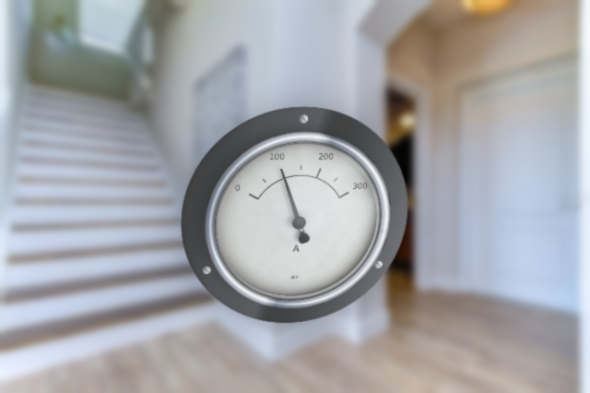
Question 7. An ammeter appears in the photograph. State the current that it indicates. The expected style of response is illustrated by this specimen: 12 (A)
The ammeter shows 100 (A)
